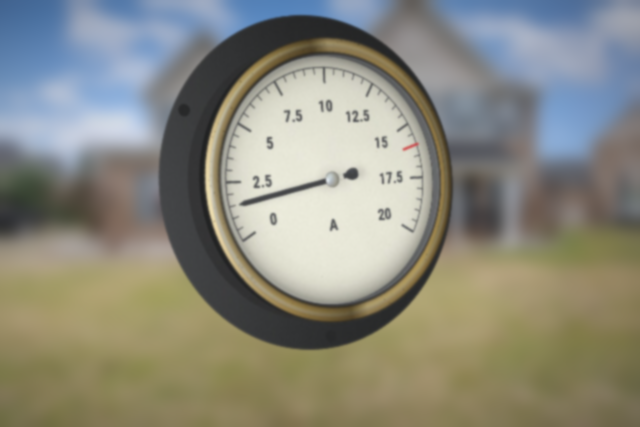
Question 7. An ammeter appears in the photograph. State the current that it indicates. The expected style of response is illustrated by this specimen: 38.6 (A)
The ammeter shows 1.5 (A)
